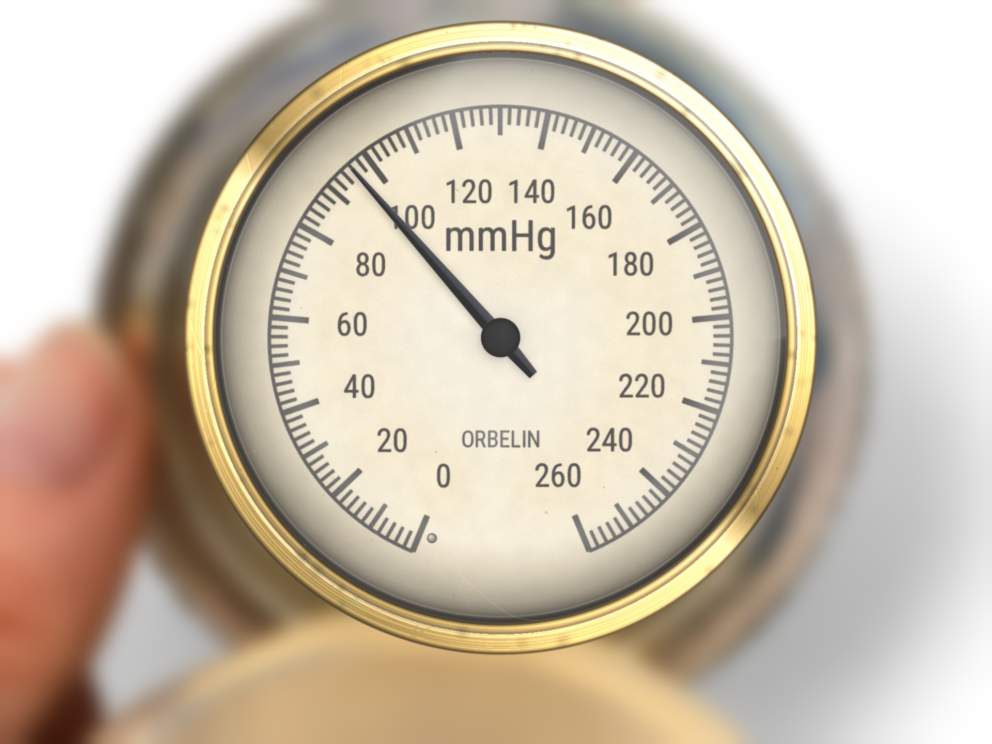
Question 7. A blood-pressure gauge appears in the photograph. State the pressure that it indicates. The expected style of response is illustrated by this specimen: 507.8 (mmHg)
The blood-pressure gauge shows 96 (mmHg)
